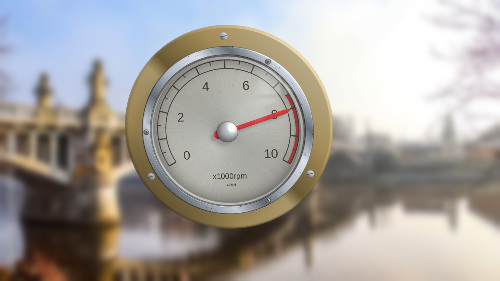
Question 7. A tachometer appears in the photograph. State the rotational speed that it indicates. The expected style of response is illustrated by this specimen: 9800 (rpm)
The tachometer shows 8000 (rpm)
